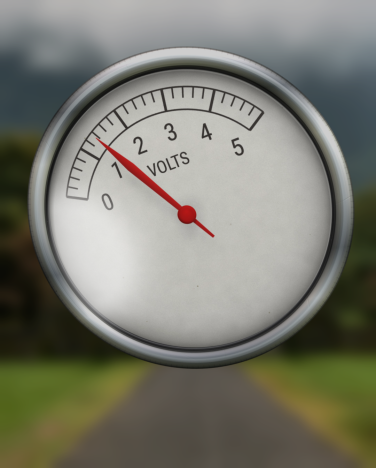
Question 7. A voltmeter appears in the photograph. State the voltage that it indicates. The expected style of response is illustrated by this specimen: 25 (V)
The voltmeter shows 1.4 (V)
